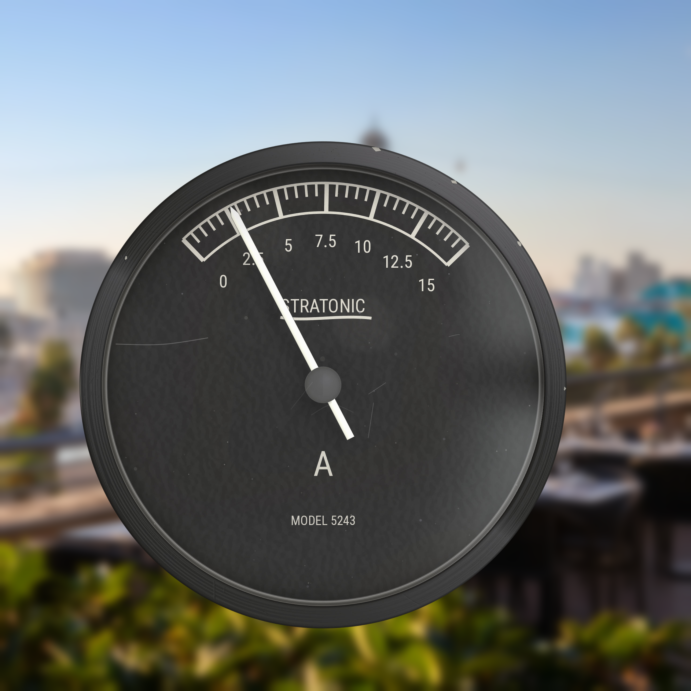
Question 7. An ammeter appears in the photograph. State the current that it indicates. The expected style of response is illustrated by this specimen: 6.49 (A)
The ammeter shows 2.75 (A)
